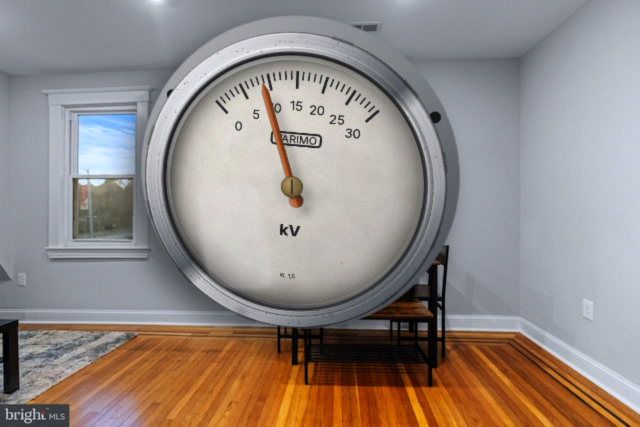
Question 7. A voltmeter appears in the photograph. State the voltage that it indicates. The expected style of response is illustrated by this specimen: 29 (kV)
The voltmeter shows 9 (kV)
